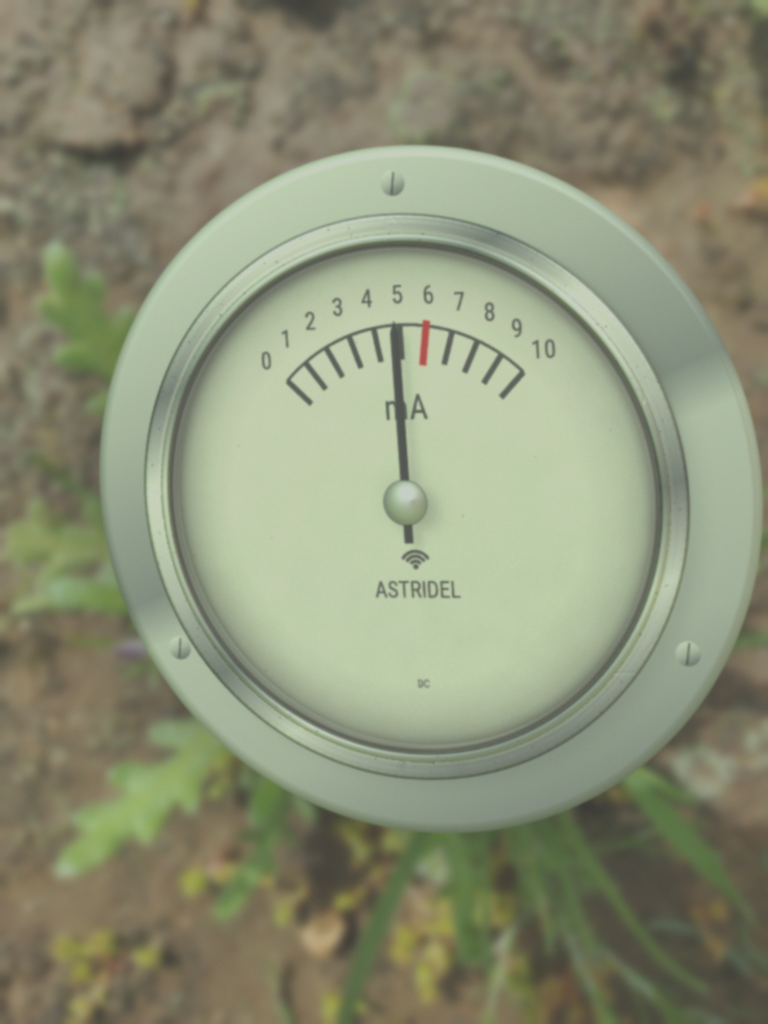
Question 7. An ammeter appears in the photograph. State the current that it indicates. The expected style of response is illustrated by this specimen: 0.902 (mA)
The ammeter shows 5 (mA)
